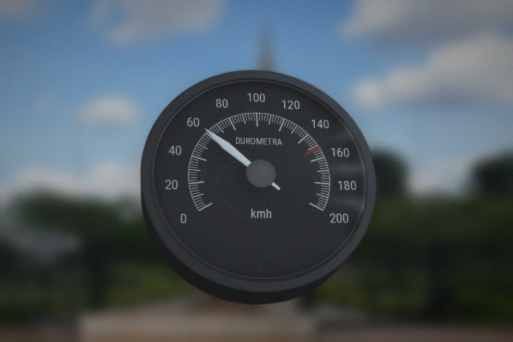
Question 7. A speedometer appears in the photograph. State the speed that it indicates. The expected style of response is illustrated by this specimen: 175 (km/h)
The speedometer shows 60 (km/h)
